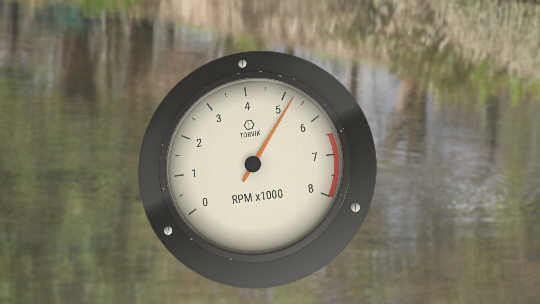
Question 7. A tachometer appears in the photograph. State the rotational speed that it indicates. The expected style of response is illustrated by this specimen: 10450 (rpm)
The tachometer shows 5250 (rpm)
